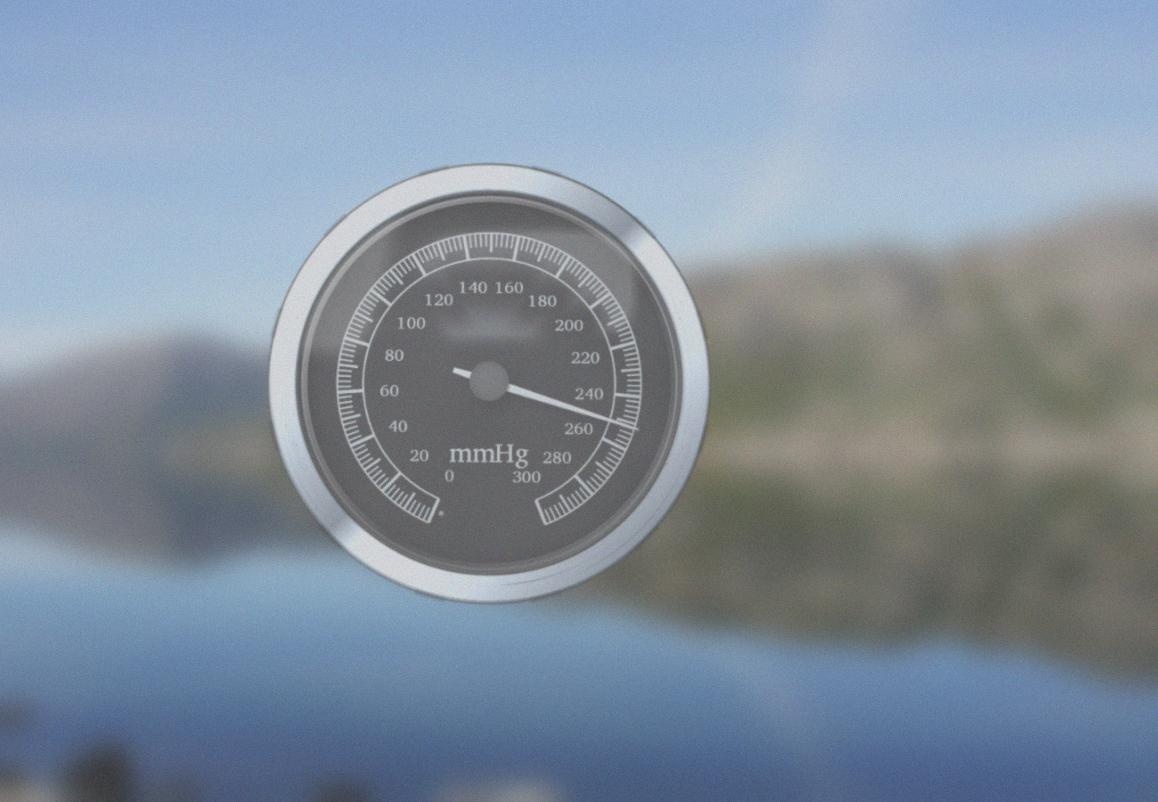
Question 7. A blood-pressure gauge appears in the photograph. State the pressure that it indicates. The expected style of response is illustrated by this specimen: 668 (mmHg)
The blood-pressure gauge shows 252 (mmHg)
